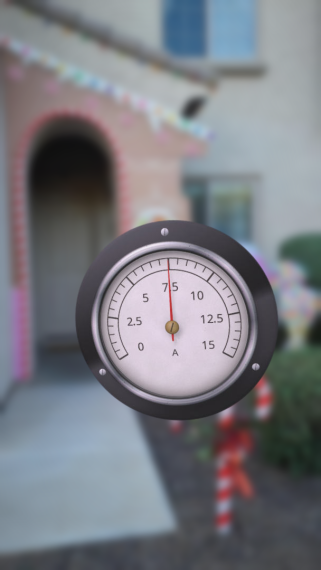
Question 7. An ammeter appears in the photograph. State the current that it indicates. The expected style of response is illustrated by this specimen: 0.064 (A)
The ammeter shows 7.5 (A)
